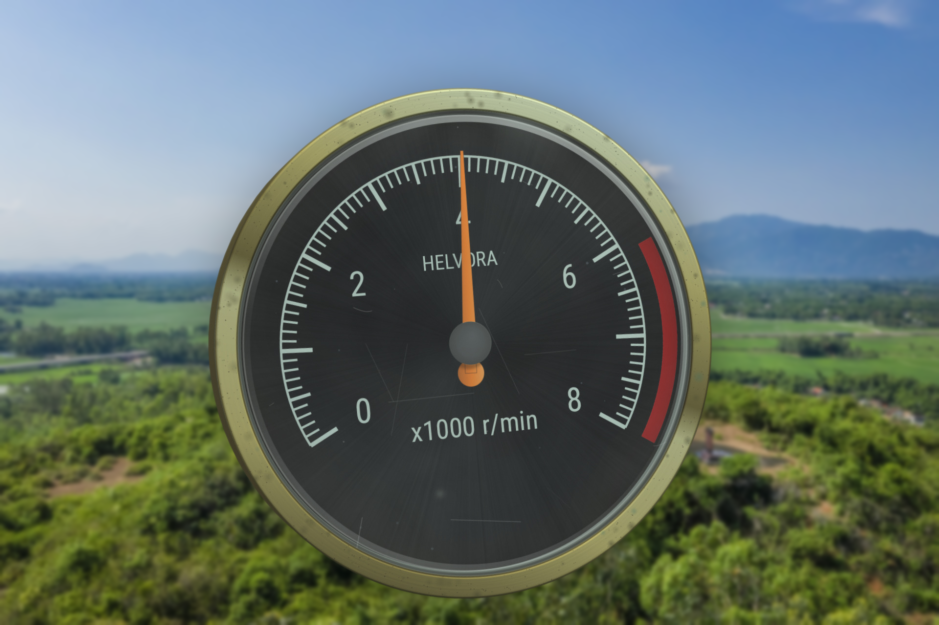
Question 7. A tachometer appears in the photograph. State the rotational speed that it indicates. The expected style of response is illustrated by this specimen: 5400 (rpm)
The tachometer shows 4000 (rpm)
